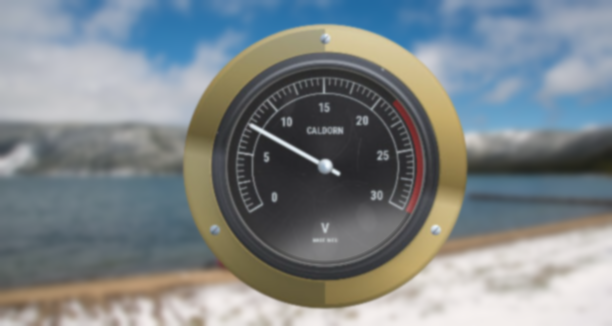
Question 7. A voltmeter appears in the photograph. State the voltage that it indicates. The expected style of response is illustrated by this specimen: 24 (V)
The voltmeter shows 7.5 (V)
